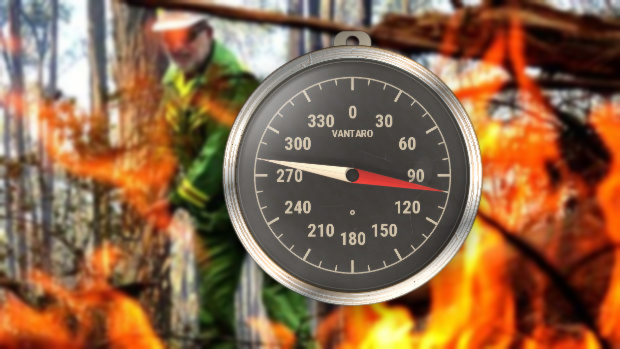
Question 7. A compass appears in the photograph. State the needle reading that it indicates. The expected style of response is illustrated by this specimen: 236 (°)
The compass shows 100 (°)
